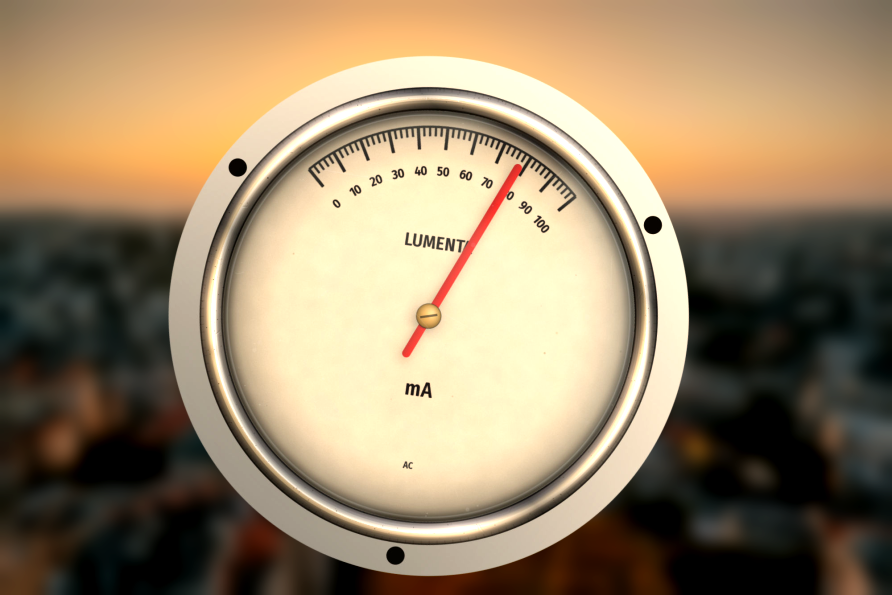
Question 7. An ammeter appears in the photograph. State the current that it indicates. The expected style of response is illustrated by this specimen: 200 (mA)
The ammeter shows 78 (mA)
